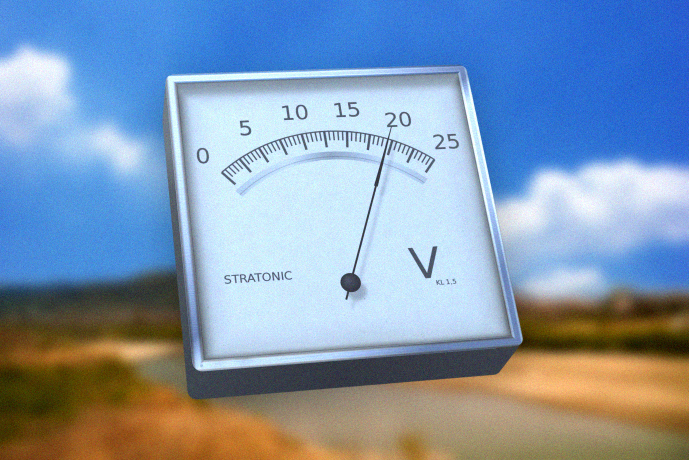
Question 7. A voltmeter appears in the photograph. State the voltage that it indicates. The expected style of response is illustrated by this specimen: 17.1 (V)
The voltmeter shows 19.5 (V)
